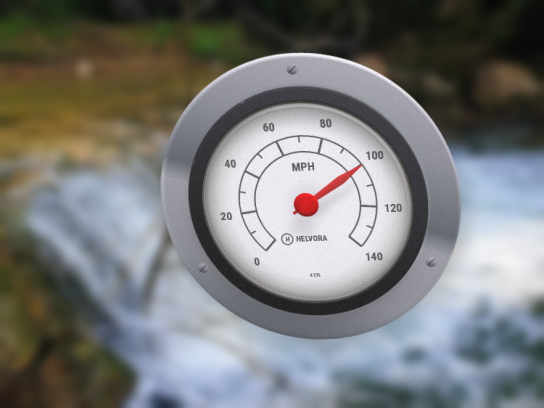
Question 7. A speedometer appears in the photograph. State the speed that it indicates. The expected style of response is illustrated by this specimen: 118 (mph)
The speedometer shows 100 (mph)
